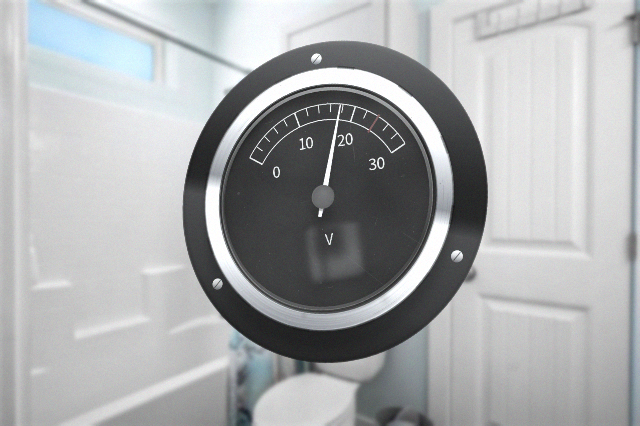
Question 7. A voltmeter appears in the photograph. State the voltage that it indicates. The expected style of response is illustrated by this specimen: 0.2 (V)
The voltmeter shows 18 (V)
